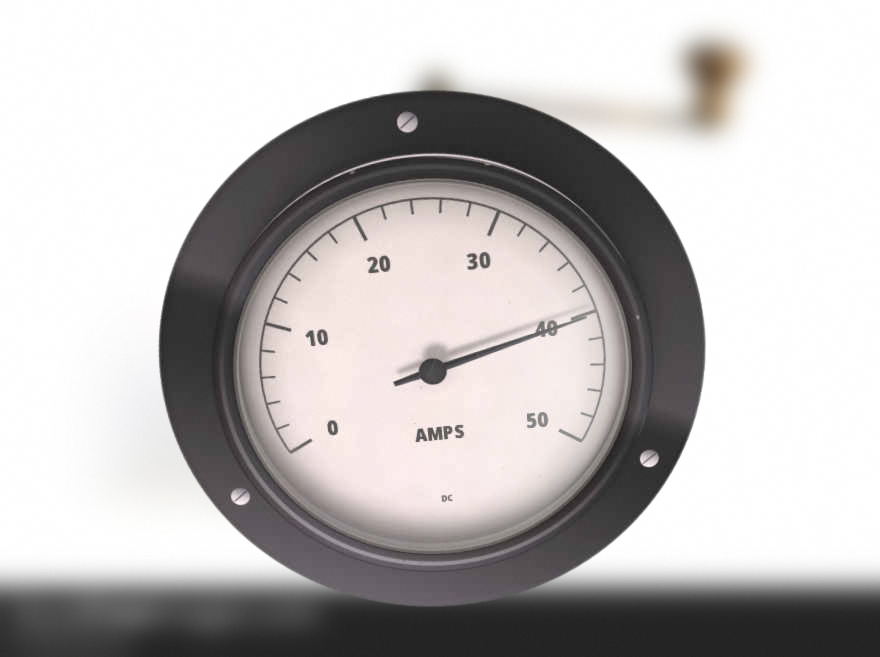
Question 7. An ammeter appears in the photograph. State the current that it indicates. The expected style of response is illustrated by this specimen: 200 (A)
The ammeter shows 40 (A)
